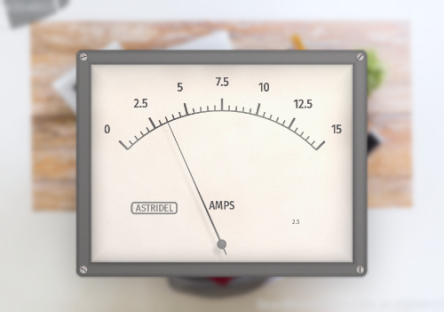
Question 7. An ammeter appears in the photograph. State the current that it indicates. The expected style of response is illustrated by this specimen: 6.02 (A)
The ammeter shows 3.5 (A)
